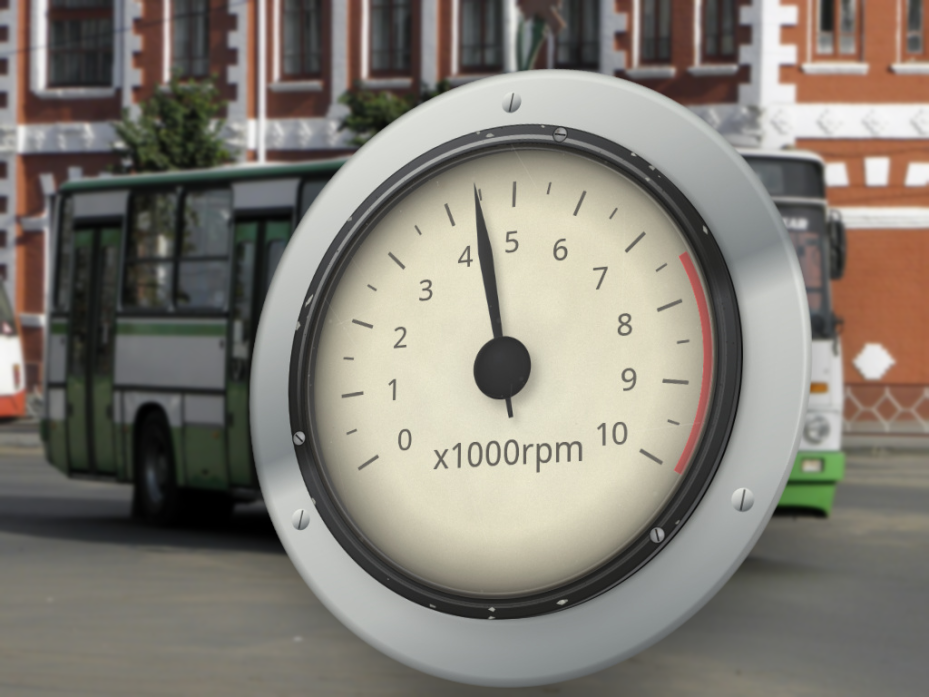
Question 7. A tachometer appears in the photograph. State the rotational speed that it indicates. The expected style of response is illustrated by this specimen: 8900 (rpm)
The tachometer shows 4500 (rpm)
